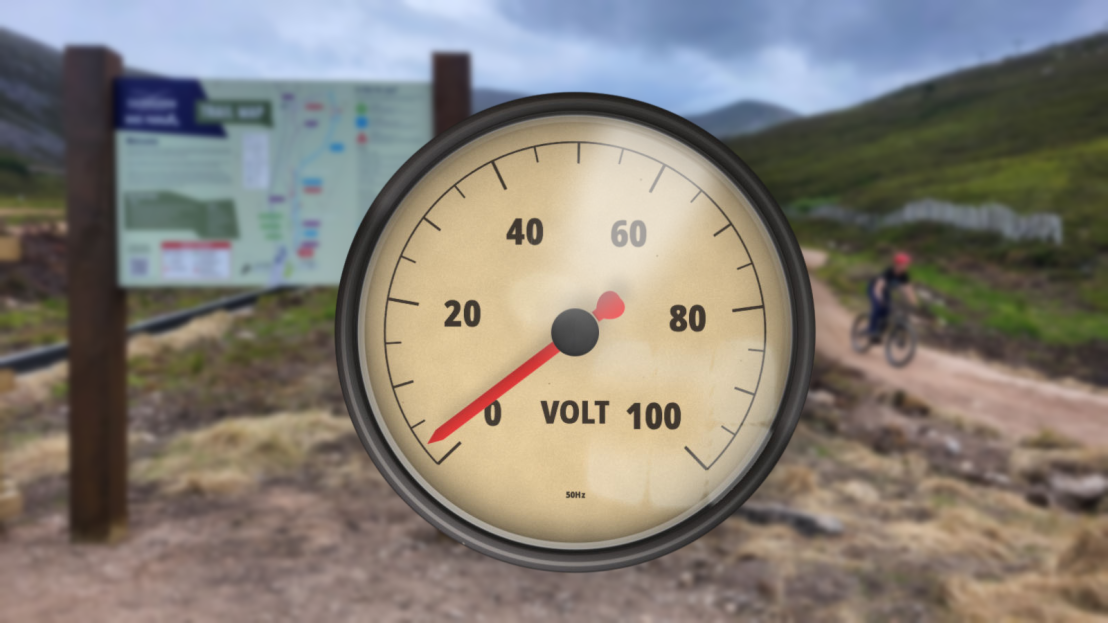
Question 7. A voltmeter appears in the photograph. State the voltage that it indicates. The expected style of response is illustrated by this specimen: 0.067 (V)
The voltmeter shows 2.5 (V)
